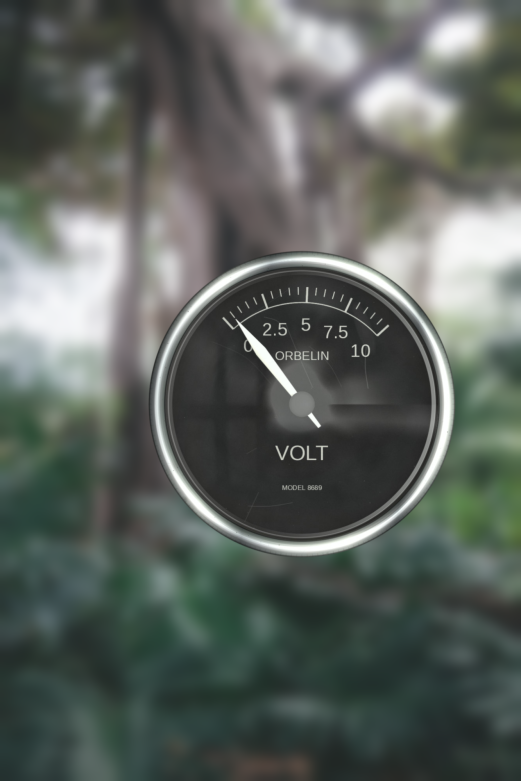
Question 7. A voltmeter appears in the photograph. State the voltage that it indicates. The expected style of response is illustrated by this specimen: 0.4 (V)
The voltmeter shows 0.5 (V)
